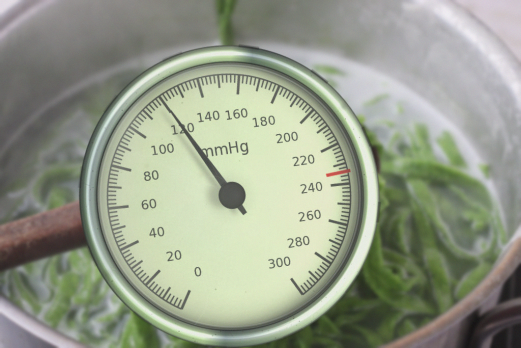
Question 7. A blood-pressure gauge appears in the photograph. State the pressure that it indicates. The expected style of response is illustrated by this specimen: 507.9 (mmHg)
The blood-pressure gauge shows 120 (mmHg)
